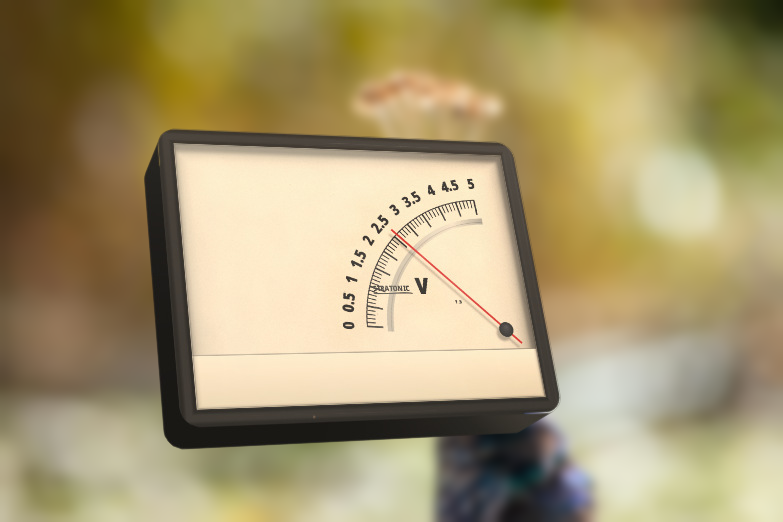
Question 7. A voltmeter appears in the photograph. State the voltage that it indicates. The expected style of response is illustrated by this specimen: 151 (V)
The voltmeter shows 2.5 (V)
